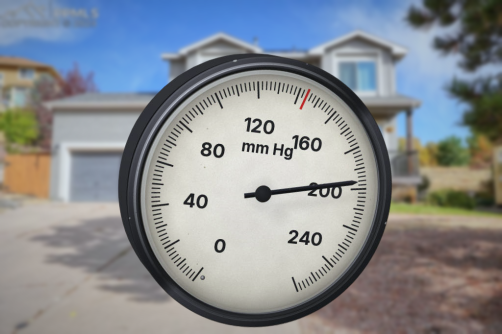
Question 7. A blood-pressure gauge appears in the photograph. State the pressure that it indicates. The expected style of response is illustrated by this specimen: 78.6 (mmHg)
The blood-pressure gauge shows 196 (mmHg)
